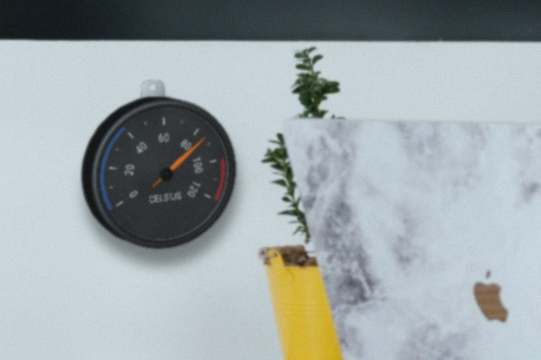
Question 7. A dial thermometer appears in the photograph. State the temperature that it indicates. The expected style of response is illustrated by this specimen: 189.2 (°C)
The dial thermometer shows 85 (°C)
